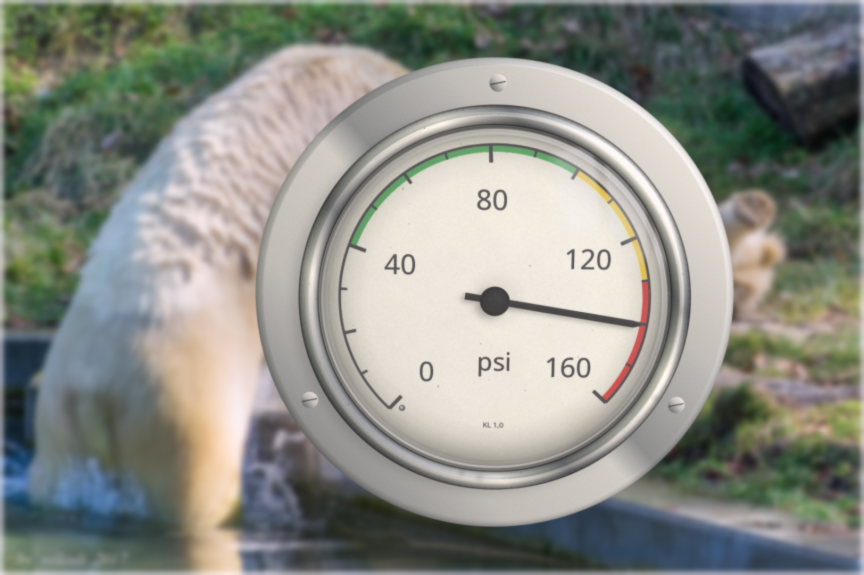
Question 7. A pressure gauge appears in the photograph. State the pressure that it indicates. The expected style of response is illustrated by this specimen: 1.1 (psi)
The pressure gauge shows 140 (psi)
